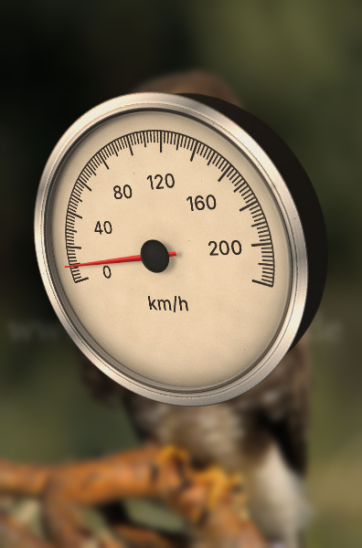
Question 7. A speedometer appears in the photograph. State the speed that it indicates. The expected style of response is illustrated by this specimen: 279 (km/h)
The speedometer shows 10 (km/h)
